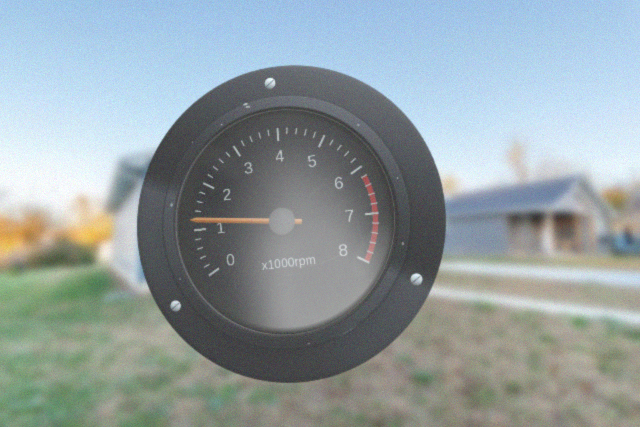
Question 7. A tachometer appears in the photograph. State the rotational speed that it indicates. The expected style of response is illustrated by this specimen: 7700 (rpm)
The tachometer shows 1200 (rpm)
